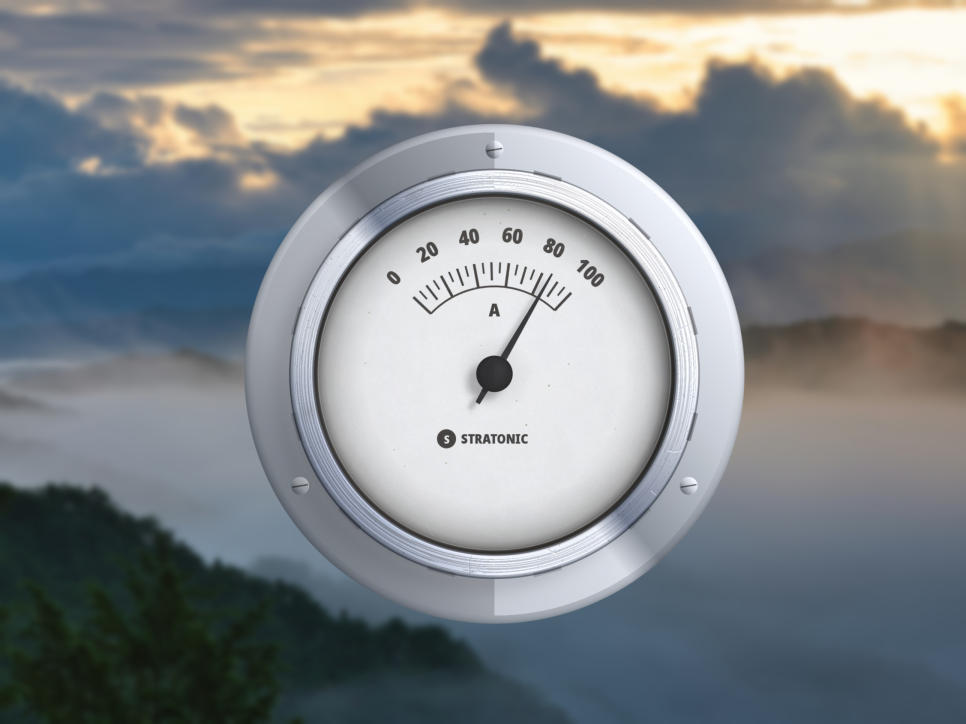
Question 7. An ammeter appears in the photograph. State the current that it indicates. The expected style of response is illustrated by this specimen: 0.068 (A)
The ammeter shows 85 (A)
